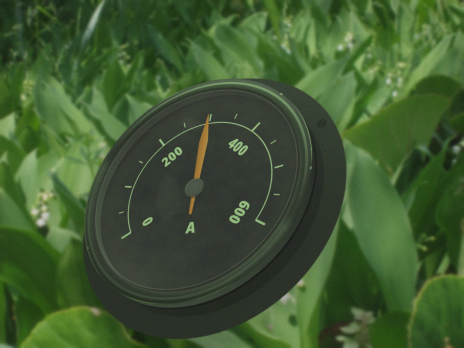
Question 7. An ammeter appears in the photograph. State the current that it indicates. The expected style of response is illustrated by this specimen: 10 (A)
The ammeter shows 300 (A)
